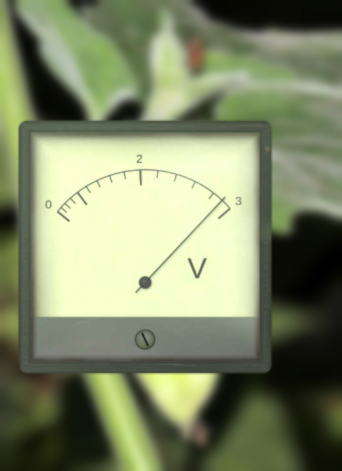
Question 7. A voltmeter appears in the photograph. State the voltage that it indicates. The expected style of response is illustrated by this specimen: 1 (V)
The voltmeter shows 2.9 (V)
